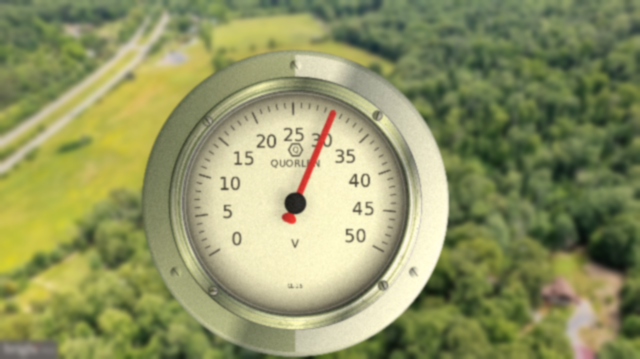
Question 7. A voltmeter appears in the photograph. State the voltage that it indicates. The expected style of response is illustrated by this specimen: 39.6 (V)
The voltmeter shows 30 (V)
